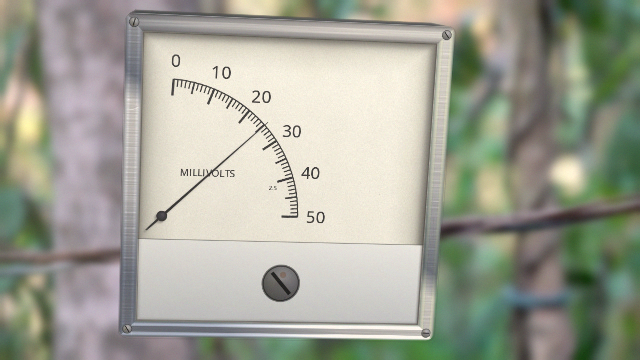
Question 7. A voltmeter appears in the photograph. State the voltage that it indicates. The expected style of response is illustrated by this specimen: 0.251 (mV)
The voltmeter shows 25 (mV)
